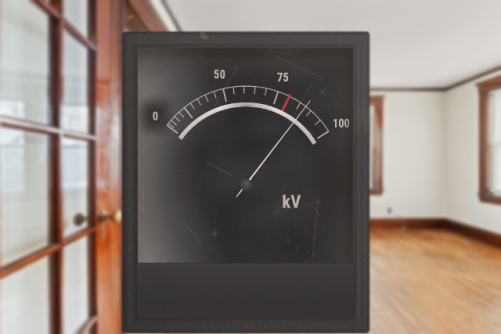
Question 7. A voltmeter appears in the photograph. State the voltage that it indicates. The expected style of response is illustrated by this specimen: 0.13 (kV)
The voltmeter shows 87.5 (kV)
